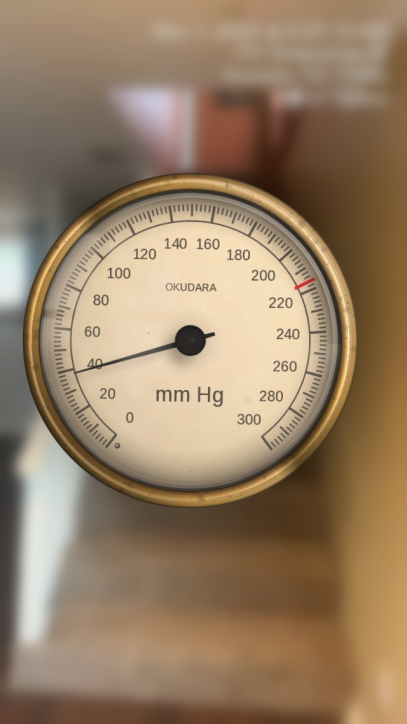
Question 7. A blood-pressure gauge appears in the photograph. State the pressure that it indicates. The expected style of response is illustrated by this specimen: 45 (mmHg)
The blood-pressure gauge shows 38 (mmHg)
